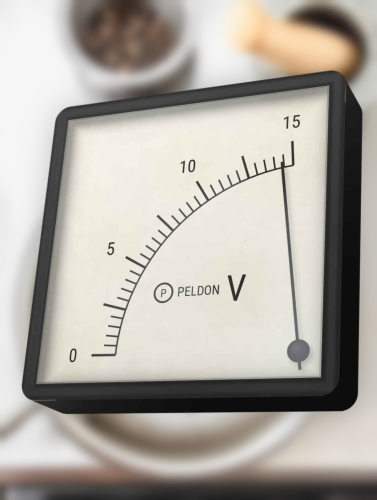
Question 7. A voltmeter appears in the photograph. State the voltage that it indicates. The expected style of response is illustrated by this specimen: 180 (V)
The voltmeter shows 14.5 (V)
